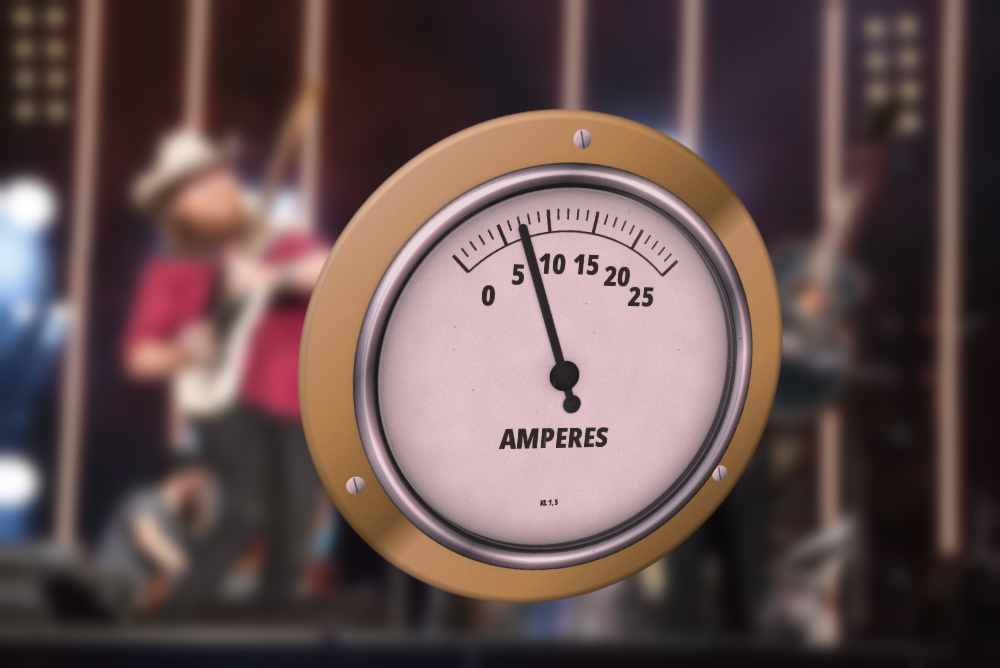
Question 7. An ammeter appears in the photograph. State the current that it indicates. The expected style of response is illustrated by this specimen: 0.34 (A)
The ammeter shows 7 (A)
